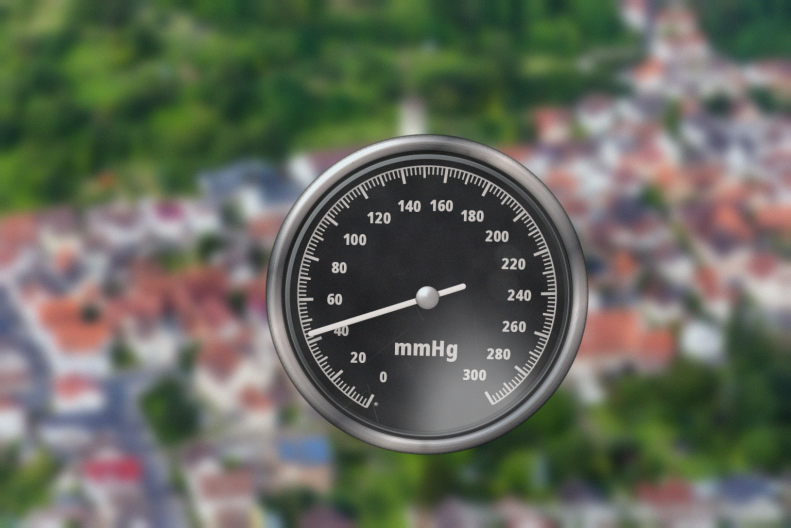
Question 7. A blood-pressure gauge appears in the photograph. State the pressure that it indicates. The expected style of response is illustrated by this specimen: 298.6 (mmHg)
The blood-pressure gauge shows 44 (mmHg)
